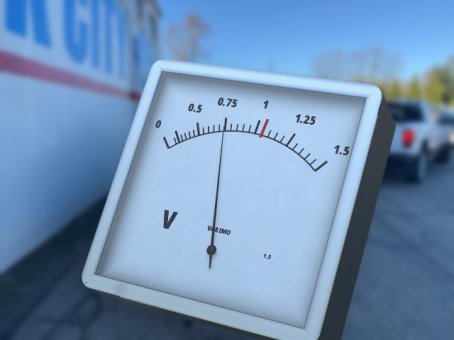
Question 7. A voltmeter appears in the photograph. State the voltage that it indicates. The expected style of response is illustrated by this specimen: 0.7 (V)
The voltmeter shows 0.75 (V)
